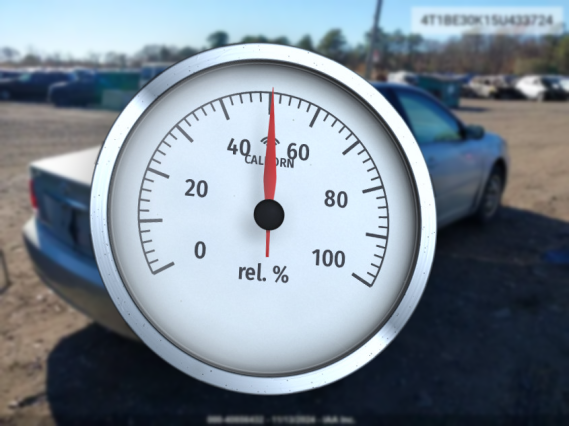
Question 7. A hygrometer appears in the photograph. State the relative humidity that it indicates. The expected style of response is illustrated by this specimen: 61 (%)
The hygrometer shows 50 (%)
